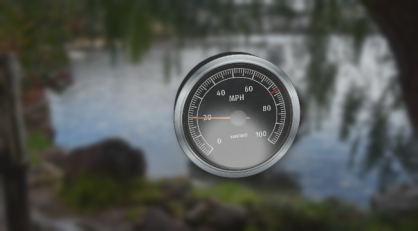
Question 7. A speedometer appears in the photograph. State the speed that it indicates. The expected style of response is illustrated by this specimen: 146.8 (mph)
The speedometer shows 20 (mph)
